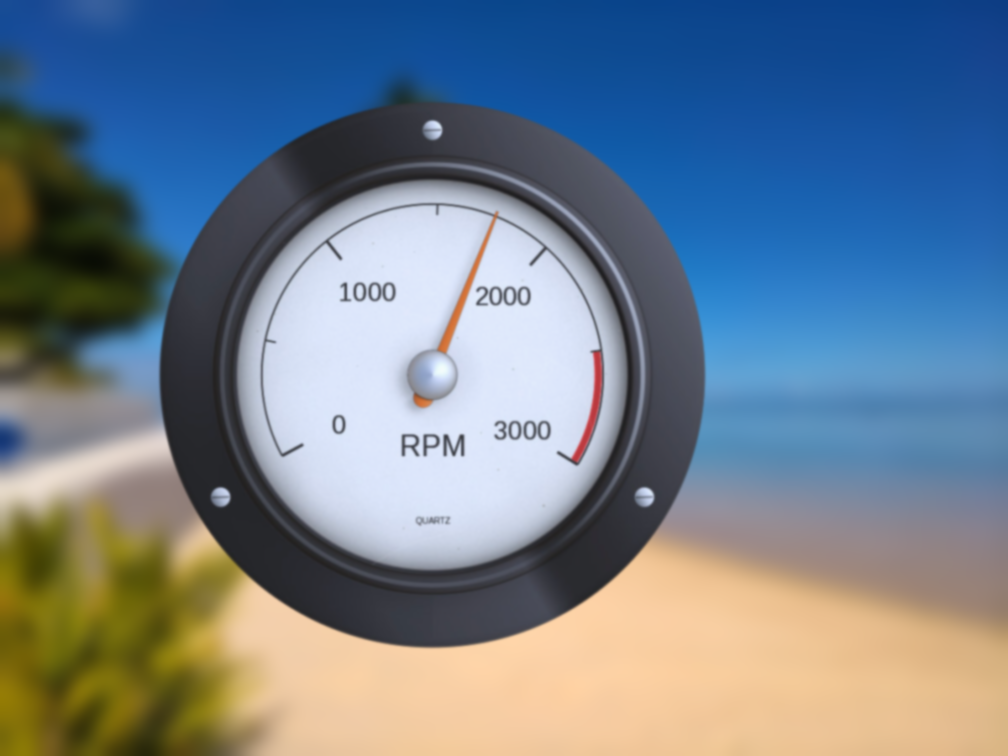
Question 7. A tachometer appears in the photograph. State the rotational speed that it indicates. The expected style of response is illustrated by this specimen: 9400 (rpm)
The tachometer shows 1750 (rpm)
